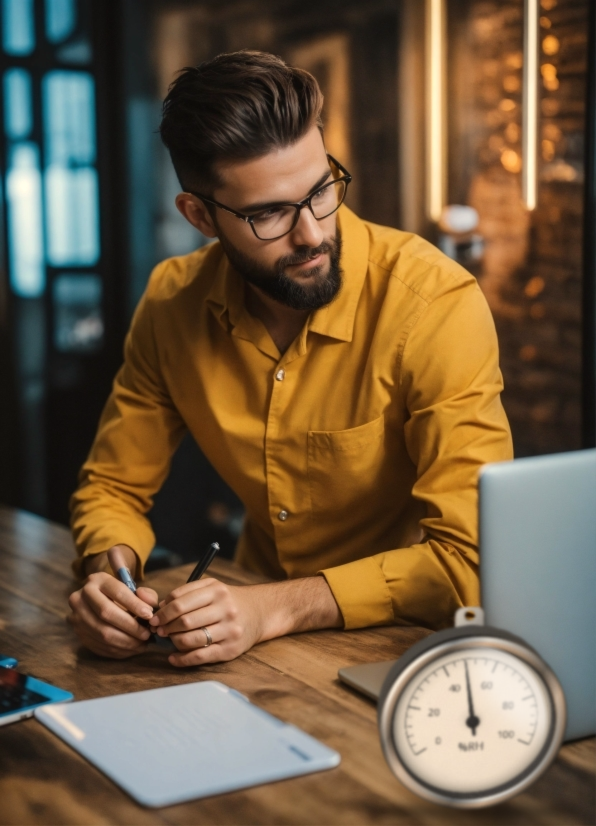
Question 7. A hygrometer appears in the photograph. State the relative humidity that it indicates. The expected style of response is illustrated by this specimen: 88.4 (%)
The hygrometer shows 48 (%)
